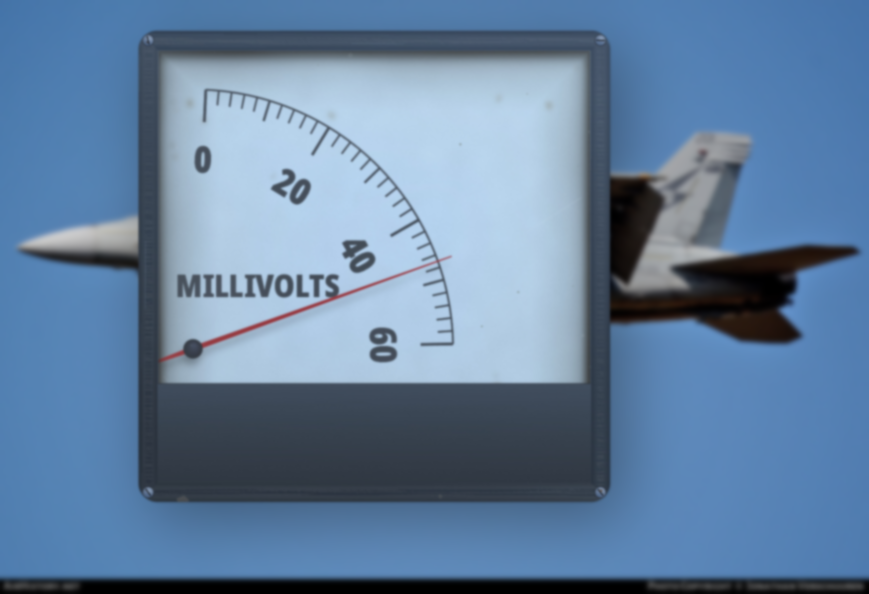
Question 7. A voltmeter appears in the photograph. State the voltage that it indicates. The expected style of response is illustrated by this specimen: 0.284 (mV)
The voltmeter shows 47 (mV)
